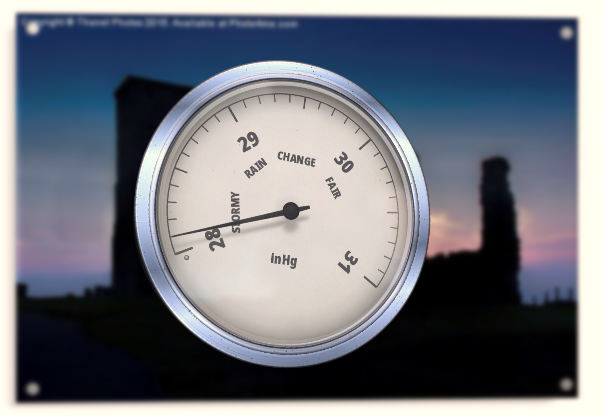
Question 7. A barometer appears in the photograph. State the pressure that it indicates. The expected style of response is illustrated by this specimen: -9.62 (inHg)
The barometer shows 28.1 (inHg)
